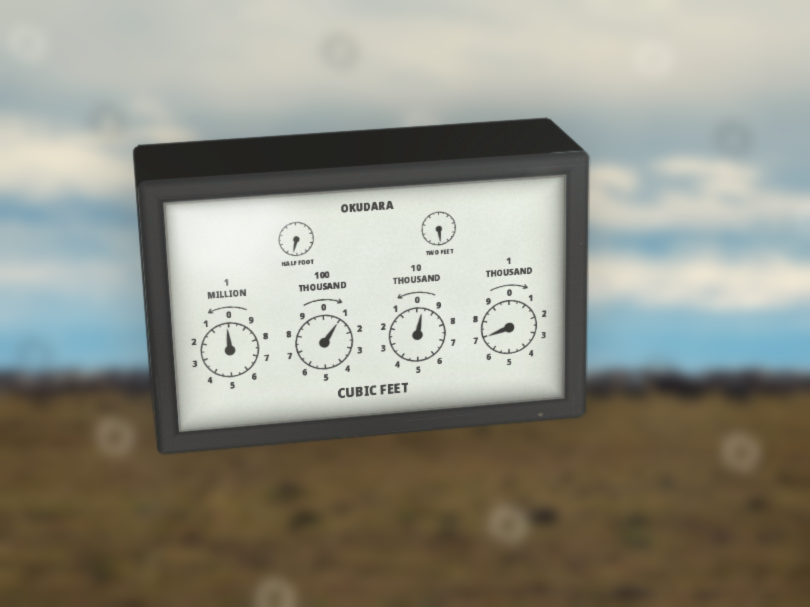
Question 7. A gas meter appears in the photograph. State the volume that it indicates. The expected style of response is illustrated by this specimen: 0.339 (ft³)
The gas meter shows 9700 (ft³)
